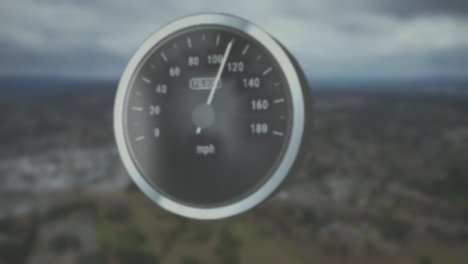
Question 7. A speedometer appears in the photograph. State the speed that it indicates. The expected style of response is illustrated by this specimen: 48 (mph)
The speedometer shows 110 (mph)
